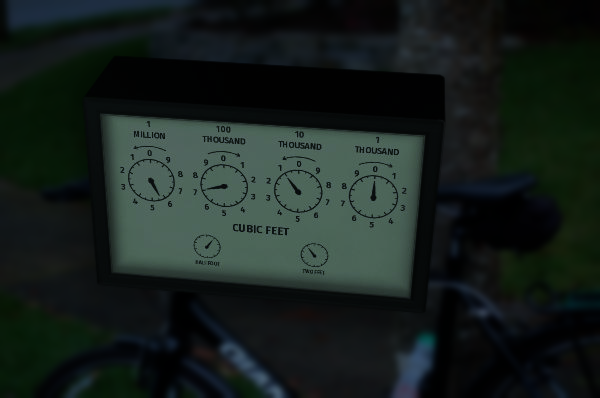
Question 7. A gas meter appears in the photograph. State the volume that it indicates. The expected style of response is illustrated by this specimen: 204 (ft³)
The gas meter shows 571000 (ft³)
